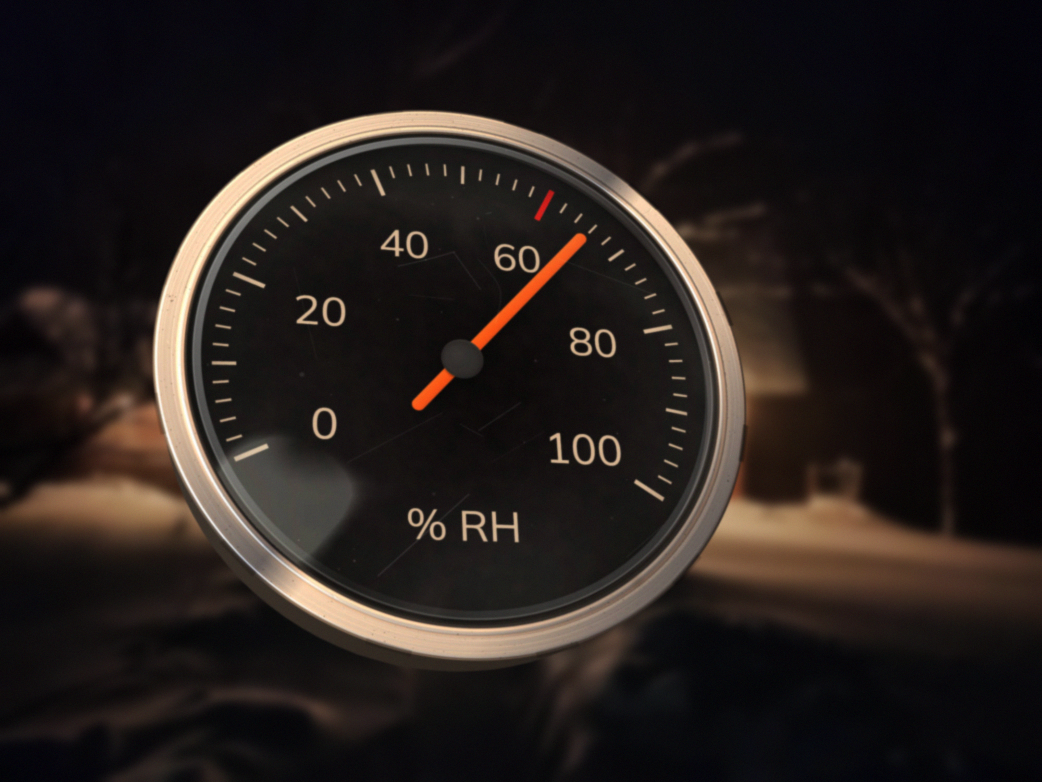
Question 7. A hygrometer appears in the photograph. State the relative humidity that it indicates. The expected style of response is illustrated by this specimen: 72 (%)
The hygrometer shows 66 (%)
